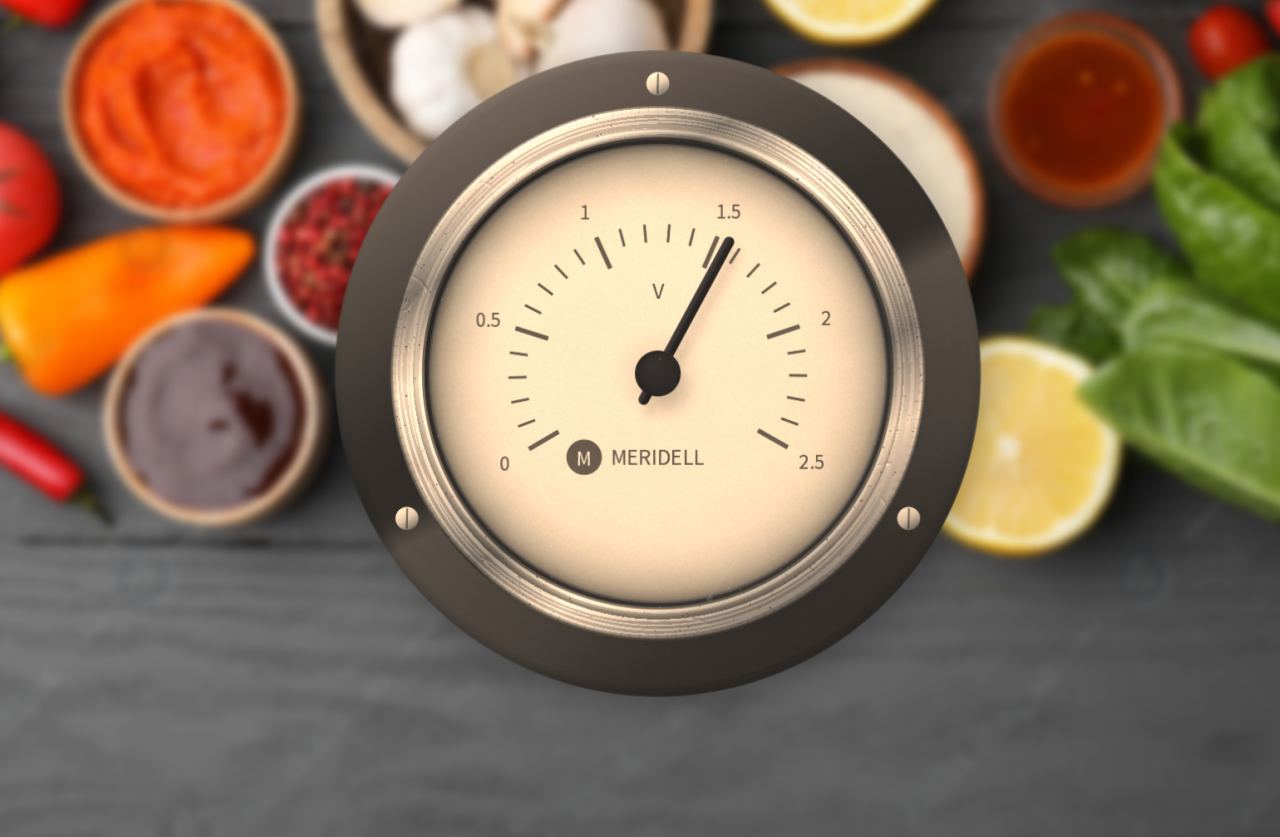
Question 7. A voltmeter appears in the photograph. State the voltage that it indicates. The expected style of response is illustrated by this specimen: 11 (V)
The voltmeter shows 1.55 (V)
